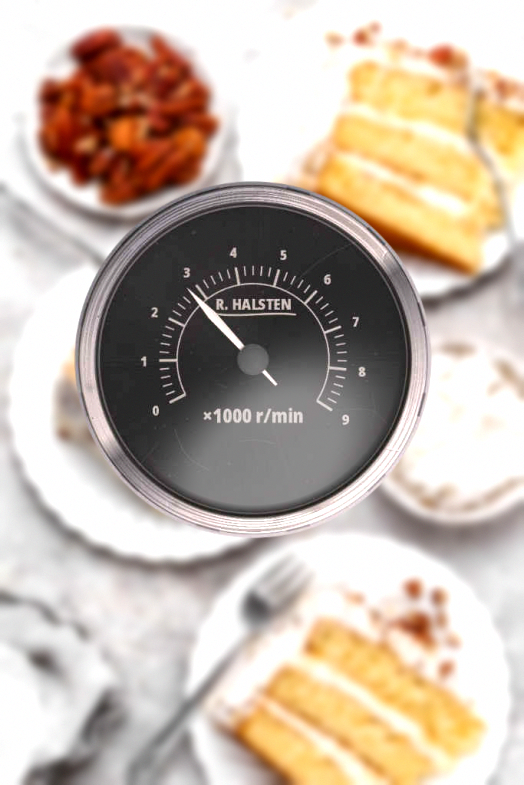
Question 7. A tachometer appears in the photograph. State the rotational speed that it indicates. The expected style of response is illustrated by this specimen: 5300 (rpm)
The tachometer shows 2800 (rpm)
